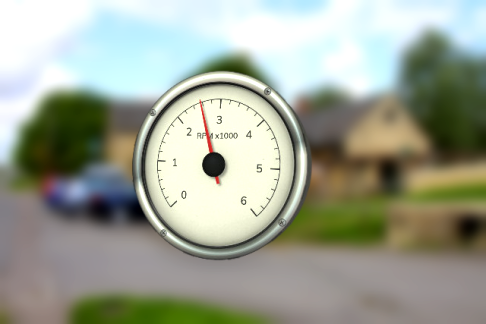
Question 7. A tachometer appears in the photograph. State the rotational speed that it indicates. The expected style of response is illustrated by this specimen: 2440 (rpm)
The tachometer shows 2600 (rpm)
